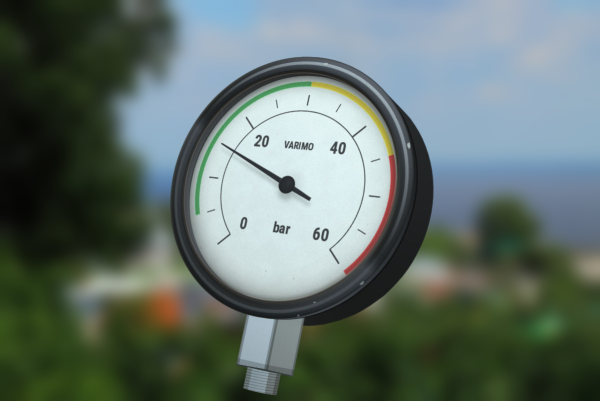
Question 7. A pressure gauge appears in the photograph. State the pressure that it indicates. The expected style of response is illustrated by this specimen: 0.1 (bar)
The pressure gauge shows 15 (bar)
